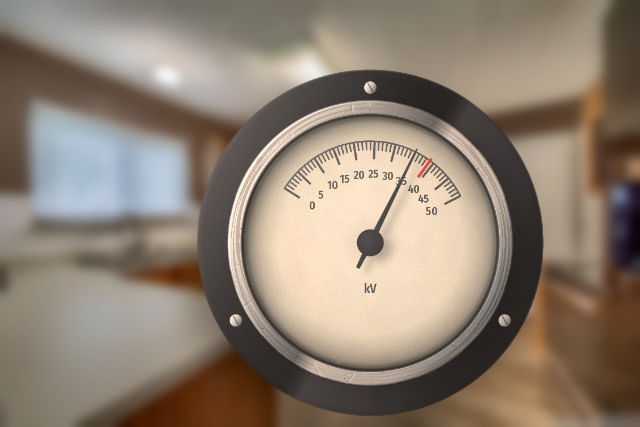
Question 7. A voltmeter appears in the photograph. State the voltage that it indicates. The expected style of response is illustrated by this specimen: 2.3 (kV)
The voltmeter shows 35 (kV)
